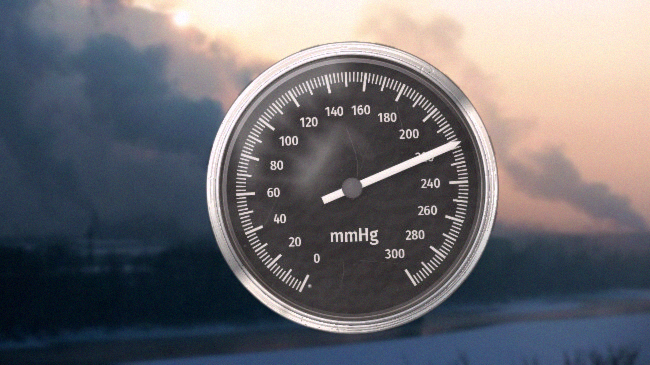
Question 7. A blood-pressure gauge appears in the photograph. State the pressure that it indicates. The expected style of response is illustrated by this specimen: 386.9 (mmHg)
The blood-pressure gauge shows 220 (mmHg)
